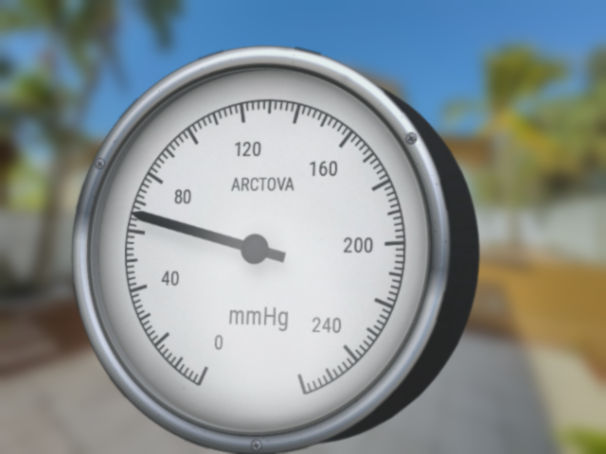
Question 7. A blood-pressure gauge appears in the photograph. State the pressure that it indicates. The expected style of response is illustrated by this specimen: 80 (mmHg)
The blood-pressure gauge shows 66 (mmHg)
